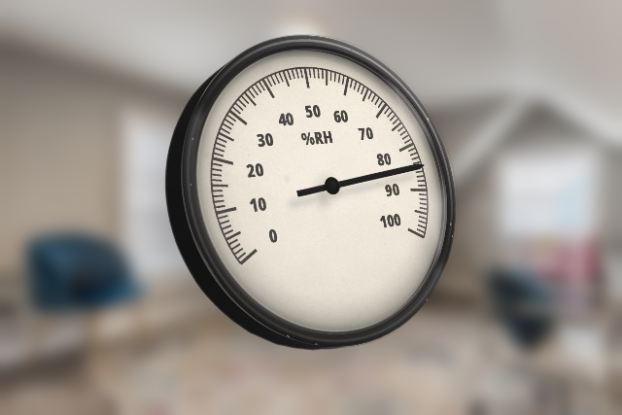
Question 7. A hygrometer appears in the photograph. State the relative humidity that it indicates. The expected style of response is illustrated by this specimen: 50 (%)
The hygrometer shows 85 (%)
